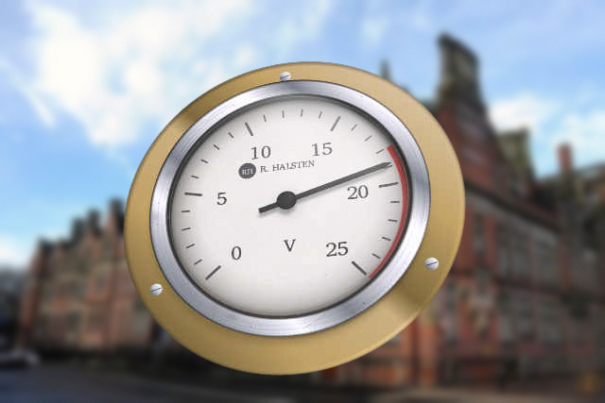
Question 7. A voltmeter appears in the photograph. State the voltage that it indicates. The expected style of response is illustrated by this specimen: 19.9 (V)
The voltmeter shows 19 (V)
